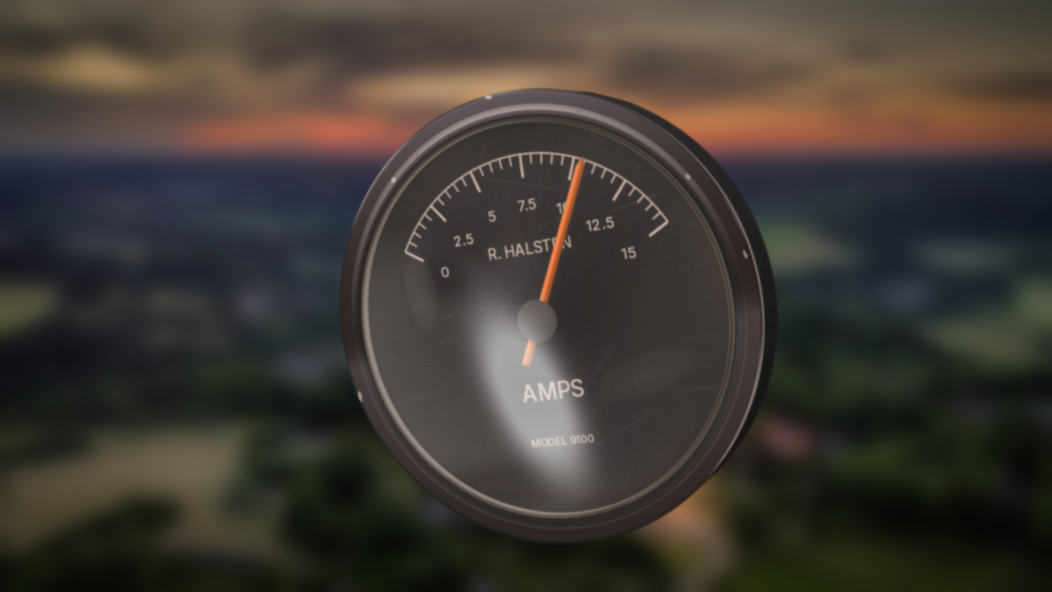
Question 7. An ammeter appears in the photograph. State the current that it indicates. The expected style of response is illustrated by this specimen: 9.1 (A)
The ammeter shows 10.5 (A)
